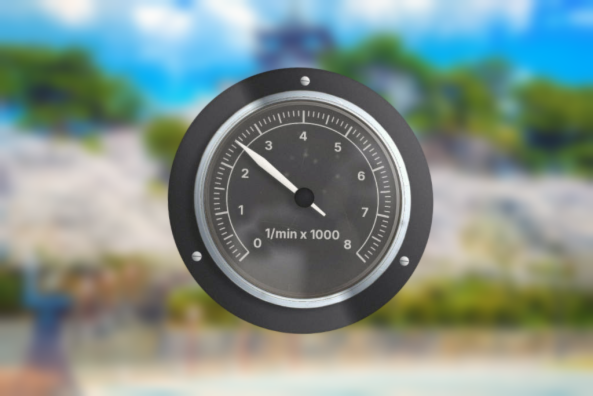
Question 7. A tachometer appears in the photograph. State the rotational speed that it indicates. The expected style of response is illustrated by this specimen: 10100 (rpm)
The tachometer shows 2500 (rpm)
